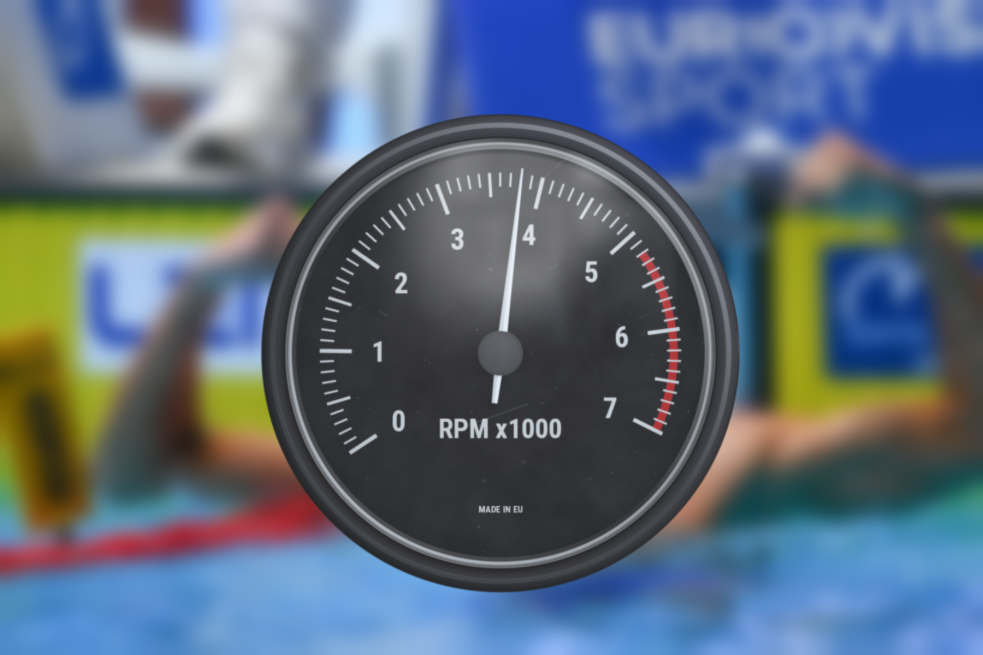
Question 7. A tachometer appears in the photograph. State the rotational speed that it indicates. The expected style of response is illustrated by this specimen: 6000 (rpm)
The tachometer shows 3800 (rpm)
